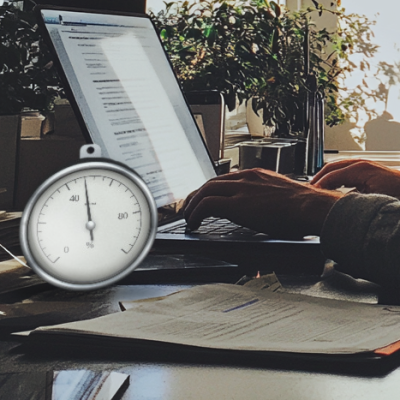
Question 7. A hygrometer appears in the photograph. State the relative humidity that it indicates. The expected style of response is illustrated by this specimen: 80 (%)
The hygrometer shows 48 (%)
